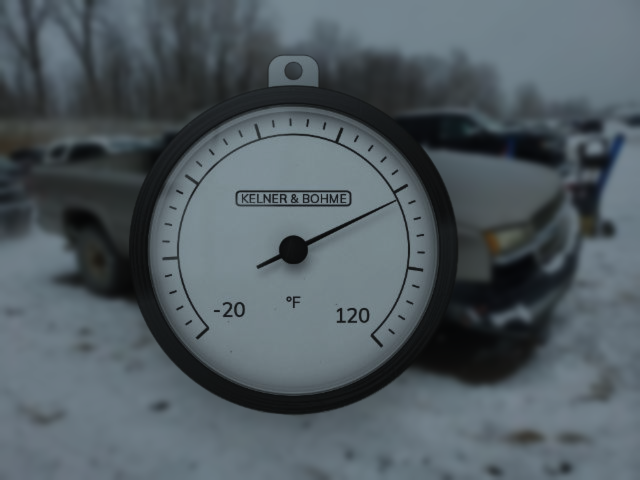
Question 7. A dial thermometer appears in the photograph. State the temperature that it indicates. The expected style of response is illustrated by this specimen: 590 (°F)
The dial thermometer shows 82 (°F)
